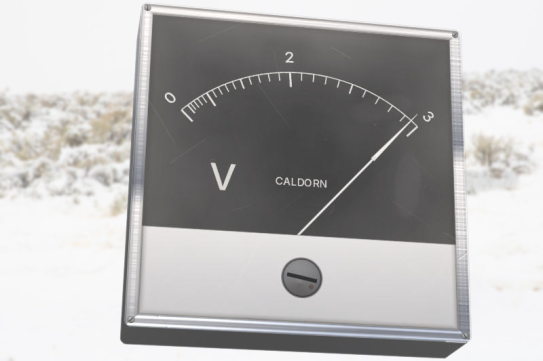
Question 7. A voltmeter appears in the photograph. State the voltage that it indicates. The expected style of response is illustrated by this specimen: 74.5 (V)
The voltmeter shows 2.95 (V)
